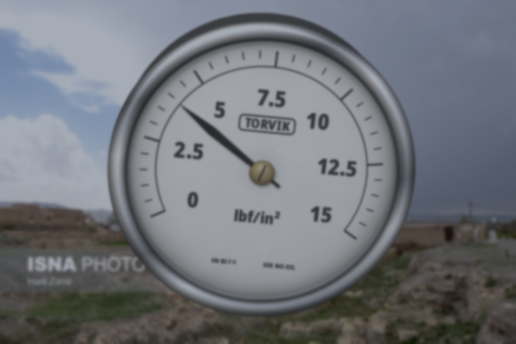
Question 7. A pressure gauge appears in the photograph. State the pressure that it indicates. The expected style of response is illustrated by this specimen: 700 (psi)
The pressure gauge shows 4 (psi)
